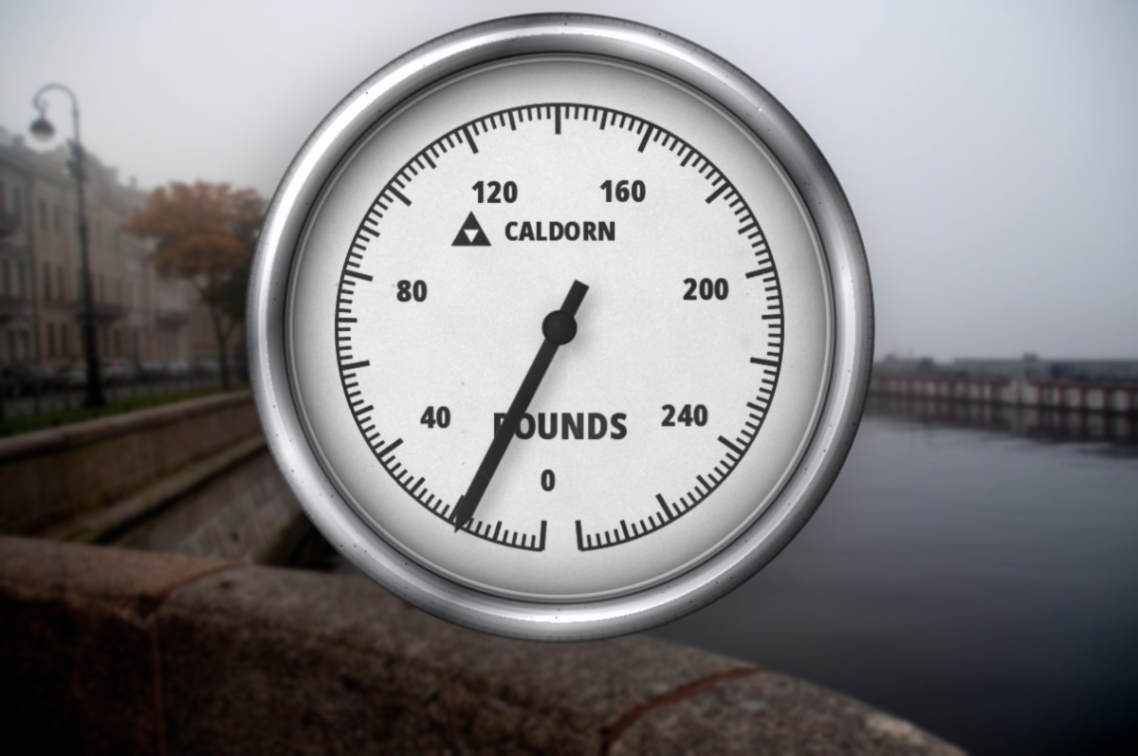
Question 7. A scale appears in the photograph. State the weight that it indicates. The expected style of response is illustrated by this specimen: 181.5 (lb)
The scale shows 18 (lb)
